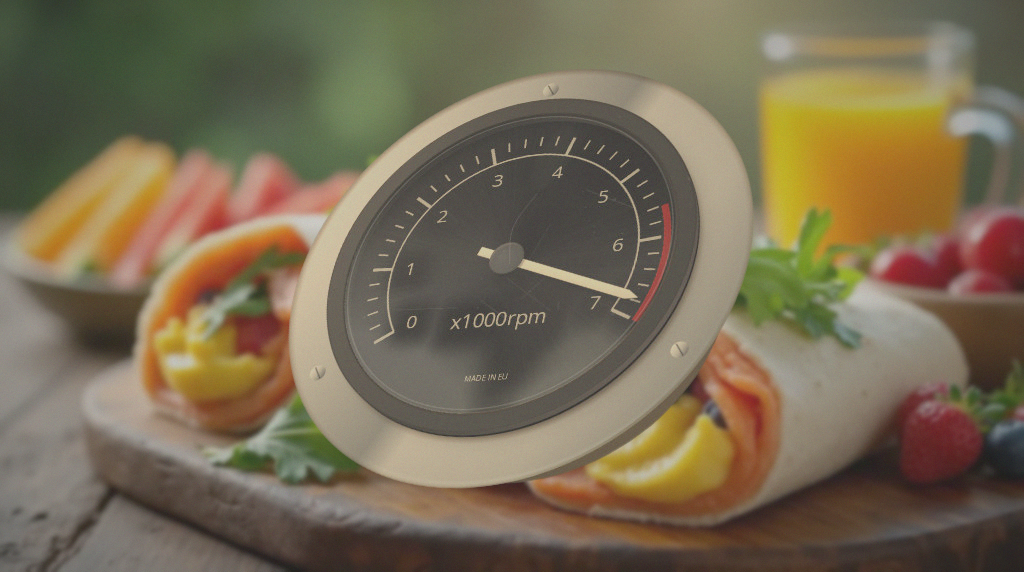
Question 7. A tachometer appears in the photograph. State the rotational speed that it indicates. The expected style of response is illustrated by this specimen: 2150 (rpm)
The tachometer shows 6800 (rpm)
